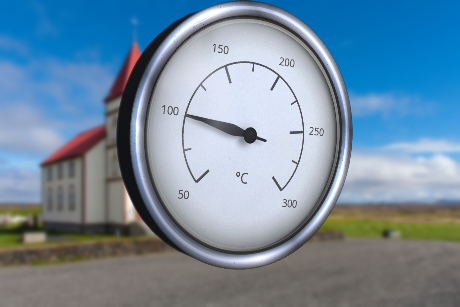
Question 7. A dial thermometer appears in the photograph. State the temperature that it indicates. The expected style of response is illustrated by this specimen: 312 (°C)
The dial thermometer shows 100 (°C)
